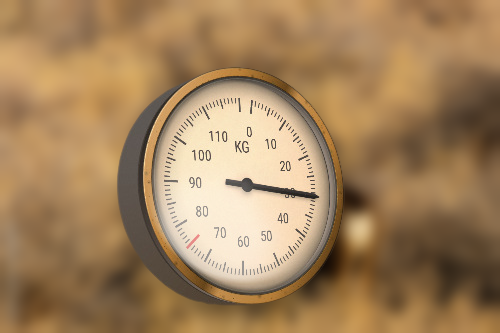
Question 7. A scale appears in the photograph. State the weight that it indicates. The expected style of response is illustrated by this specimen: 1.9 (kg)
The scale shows 30 (kg)
